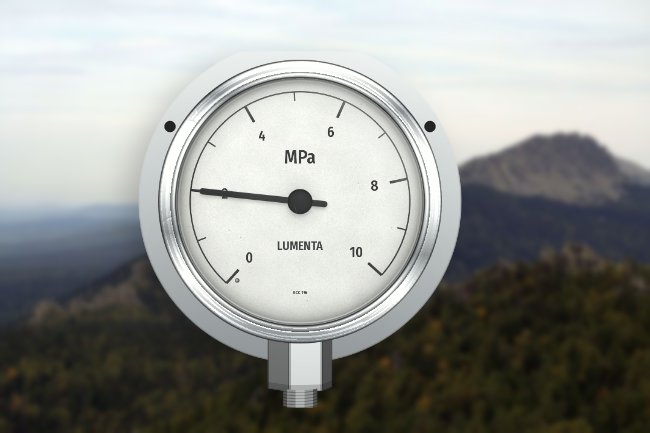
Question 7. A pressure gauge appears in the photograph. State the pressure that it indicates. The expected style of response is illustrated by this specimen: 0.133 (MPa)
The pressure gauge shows 2 (MPa)
